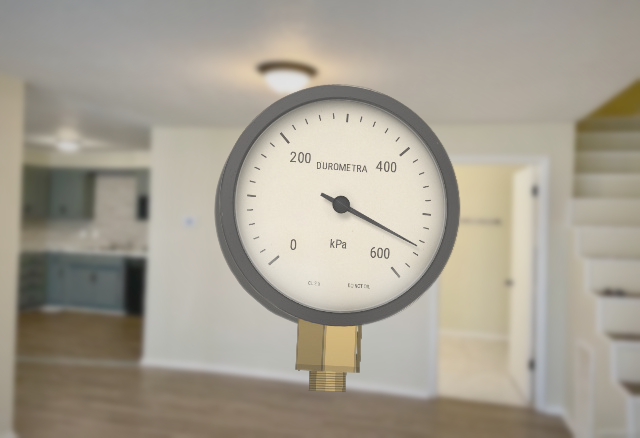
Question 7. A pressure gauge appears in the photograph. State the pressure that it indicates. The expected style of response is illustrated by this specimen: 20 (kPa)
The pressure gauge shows 550 (kPa)
